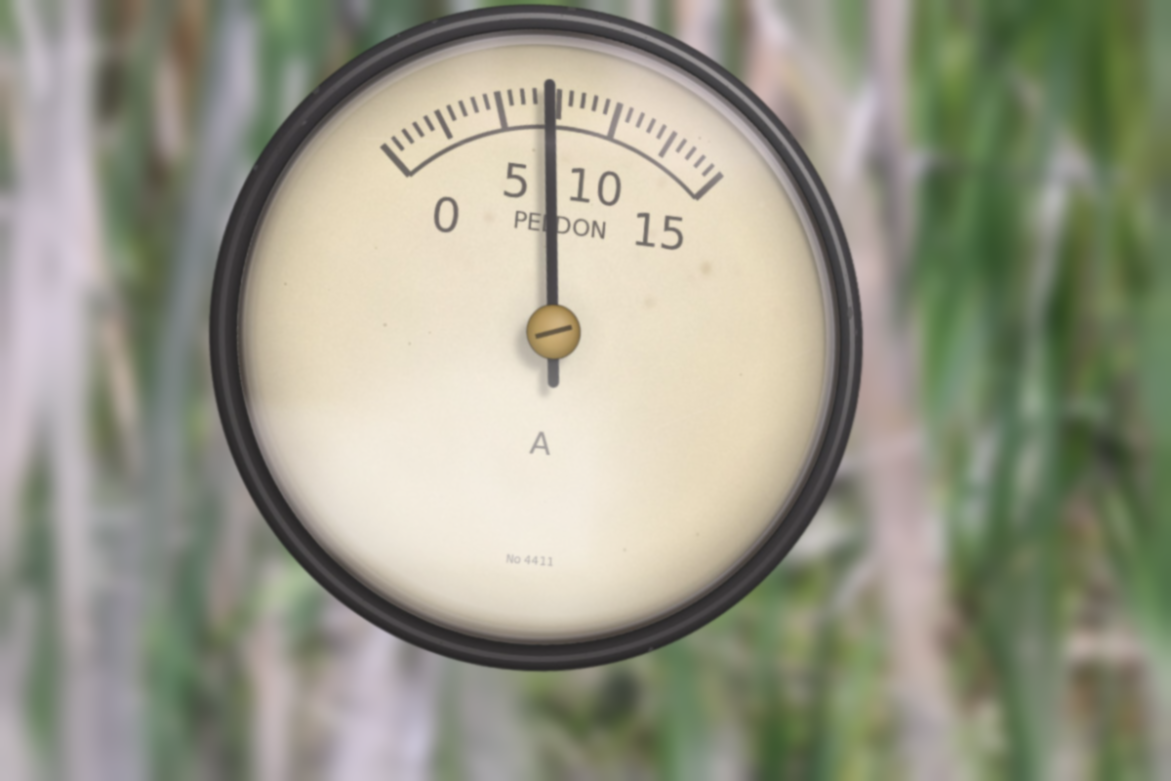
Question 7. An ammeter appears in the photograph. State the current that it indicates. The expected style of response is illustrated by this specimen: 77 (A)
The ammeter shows 7 (A)
